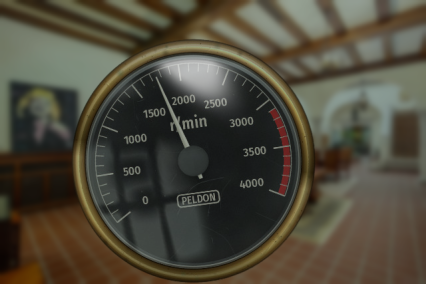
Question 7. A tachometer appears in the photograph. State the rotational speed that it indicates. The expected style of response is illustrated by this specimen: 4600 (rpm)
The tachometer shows 1750 (rpm)
